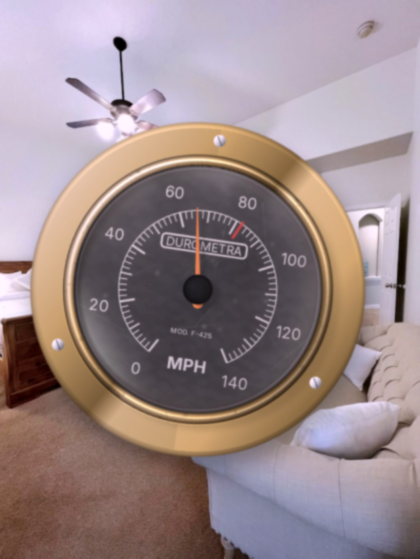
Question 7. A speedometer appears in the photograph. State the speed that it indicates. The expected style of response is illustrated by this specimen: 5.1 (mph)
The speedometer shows 66 (mph)
